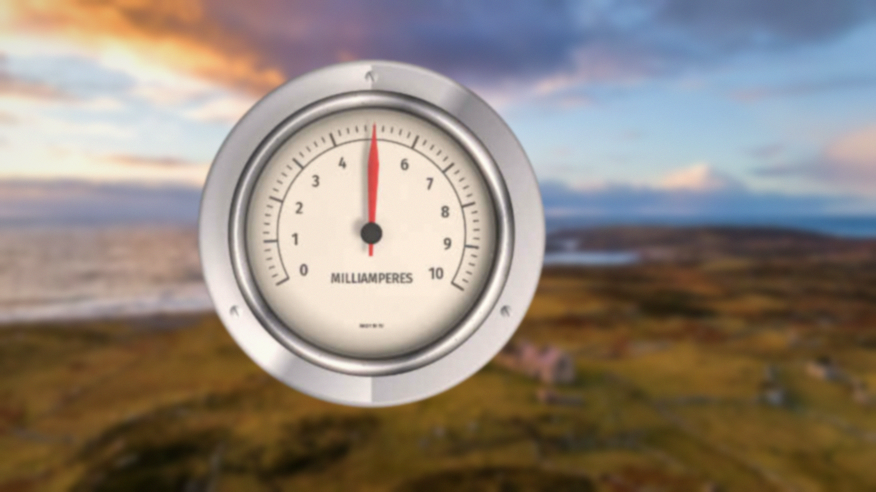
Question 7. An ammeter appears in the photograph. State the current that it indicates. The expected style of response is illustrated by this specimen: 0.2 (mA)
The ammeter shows 5 (mA)
